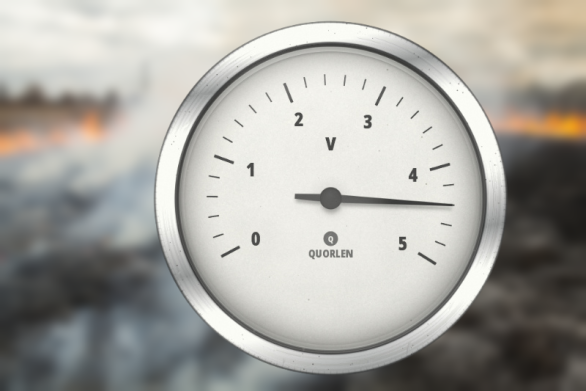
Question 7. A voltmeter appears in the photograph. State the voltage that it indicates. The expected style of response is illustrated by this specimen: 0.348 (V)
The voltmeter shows 4.4 (V)
